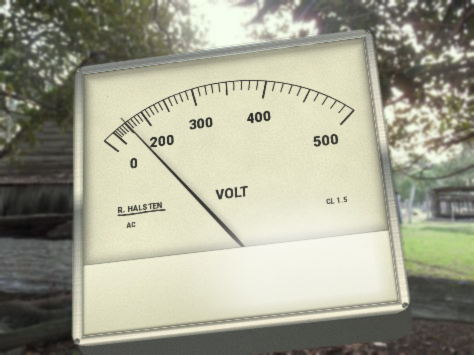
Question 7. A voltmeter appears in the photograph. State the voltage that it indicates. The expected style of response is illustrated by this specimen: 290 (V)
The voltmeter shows 150 (V)
